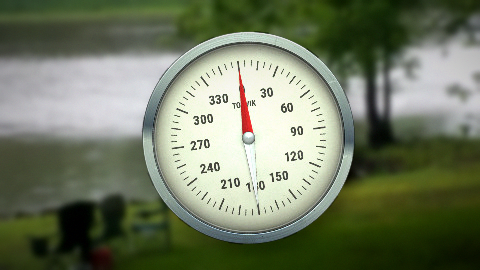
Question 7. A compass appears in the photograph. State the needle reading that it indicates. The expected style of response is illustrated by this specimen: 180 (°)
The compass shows 0 (°)
